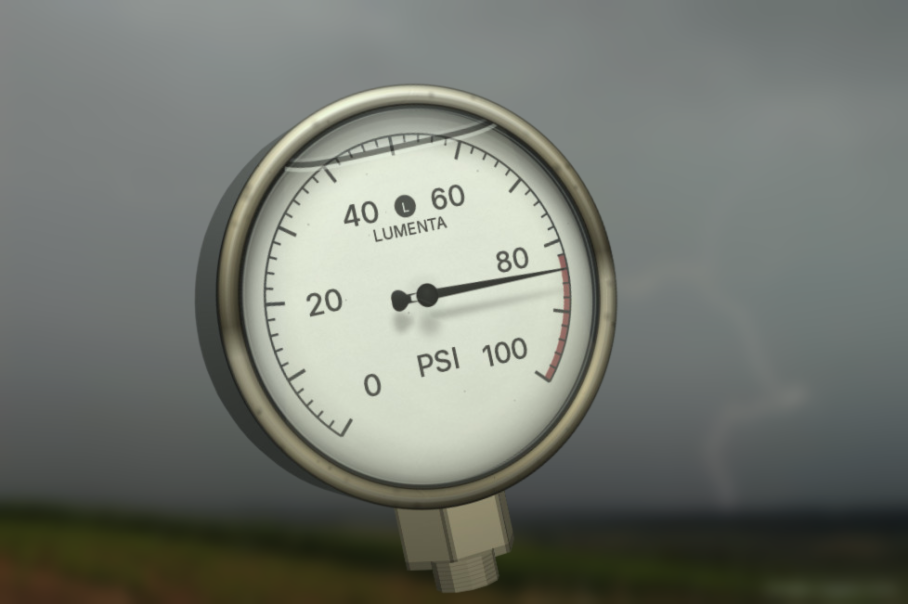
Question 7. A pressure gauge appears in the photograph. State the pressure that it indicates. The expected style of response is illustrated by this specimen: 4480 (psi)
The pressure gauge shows 84 (psi)
